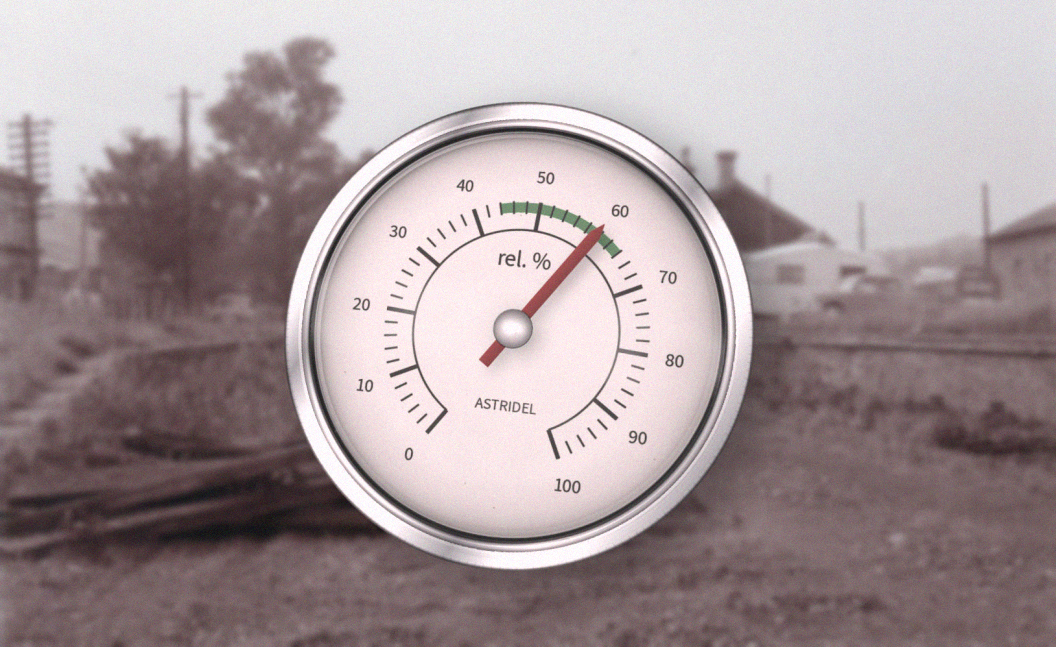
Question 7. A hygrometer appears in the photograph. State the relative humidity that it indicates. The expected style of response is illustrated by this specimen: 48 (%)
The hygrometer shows 60 (%)
